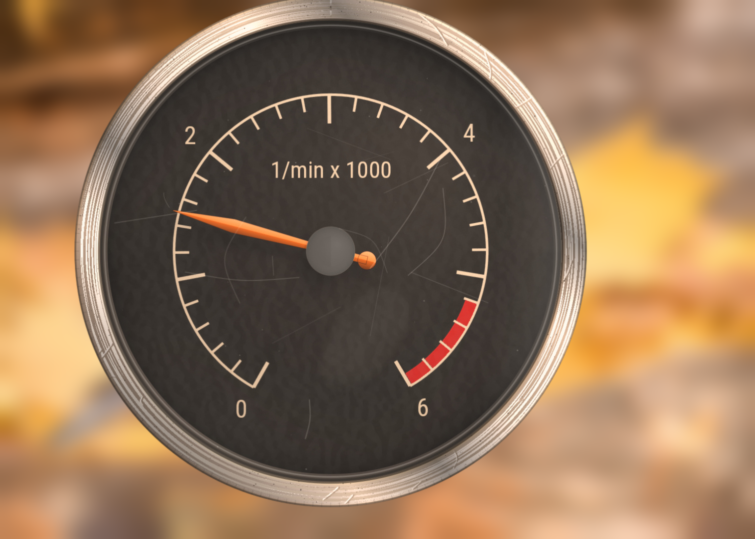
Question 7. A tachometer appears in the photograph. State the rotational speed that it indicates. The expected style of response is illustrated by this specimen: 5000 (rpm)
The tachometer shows 1500 (rpm)
